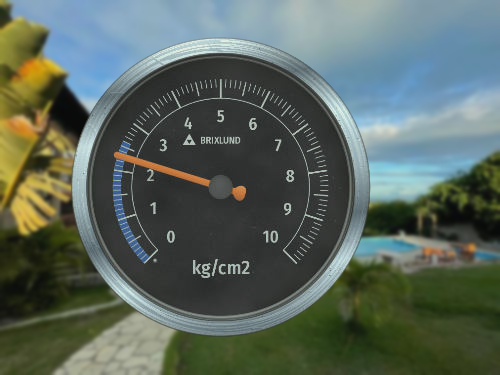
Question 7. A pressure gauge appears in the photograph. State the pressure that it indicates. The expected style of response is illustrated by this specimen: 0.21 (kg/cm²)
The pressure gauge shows 2.3 (kg/cm²)
